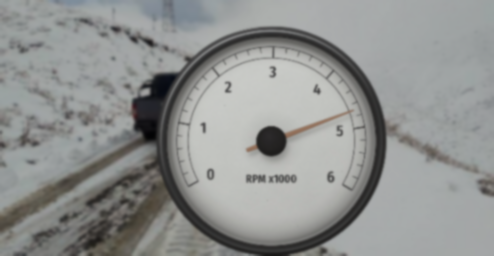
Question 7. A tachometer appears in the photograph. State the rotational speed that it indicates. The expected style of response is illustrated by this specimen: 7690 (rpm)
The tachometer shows 4700 (rpm)
